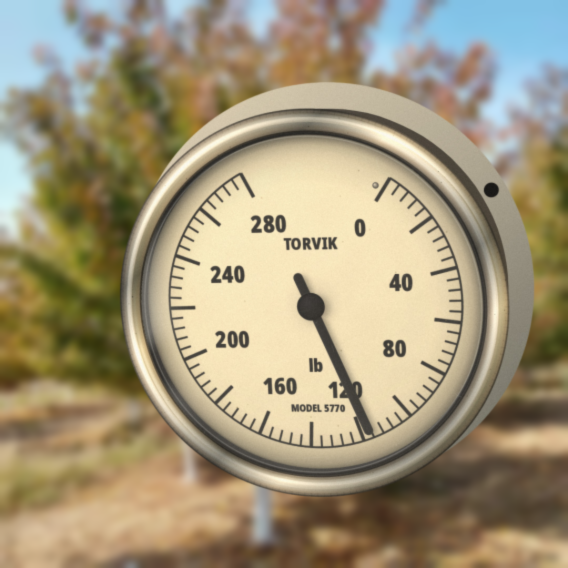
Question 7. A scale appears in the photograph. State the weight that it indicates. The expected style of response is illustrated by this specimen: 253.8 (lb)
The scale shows 116 (lb)
